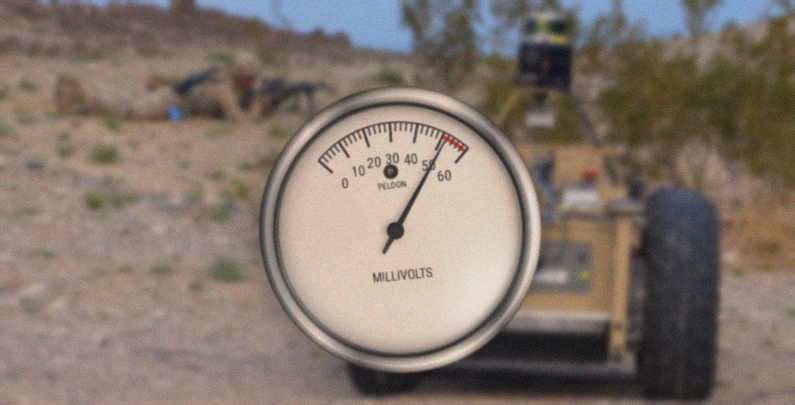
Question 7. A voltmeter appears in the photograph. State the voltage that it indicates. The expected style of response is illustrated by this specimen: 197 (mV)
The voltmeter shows 52 (mV)
